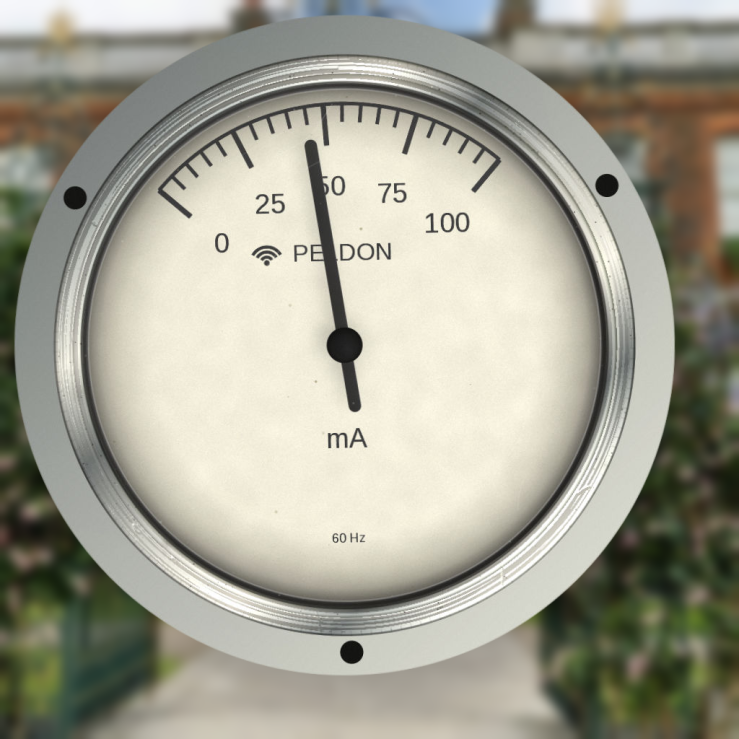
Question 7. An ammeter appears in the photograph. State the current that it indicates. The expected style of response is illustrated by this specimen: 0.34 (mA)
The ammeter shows 45 (mA)
